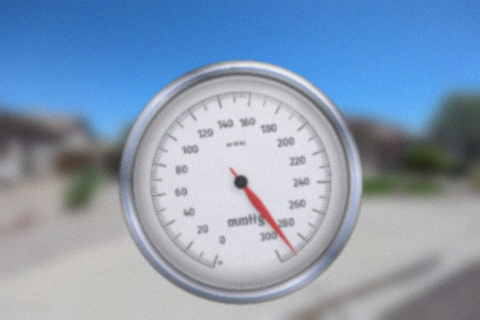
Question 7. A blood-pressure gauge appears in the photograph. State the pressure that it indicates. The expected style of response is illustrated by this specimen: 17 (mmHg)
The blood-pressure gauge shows 290 (mmHg)
